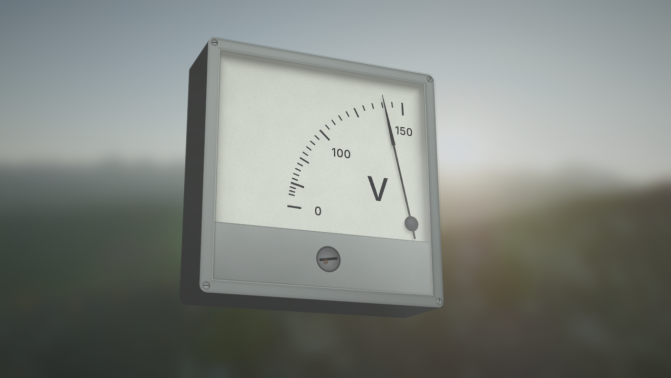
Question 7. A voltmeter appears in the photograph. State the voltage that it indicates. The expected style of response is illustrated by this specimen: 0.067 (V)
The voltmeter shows 140 (V)
